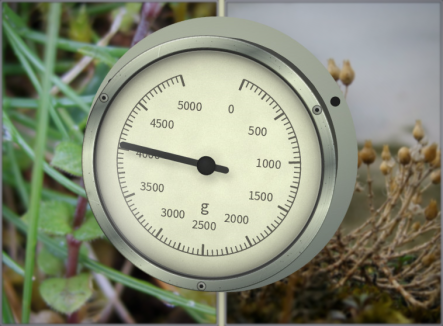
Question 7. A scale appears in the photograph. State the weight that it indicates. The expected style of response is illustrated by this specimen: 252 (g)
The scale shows 4050 (g)
